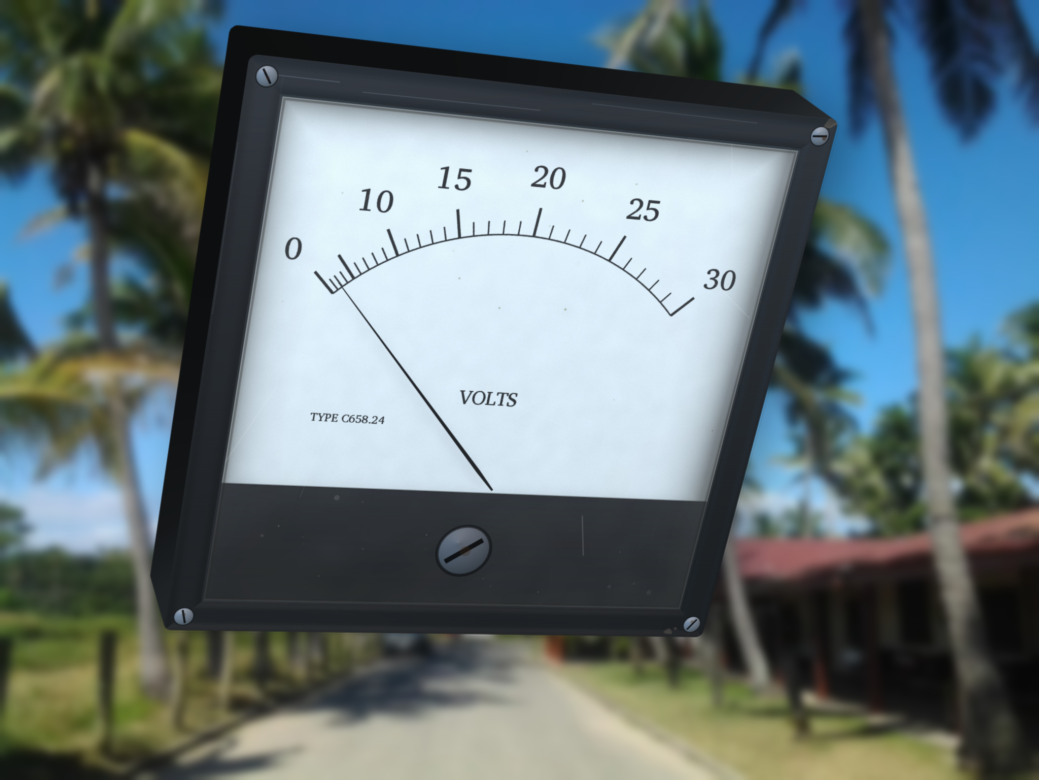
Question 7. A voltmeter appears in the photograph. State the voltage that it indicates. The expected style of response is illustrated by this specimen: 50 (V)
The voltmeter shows 3 (V)
